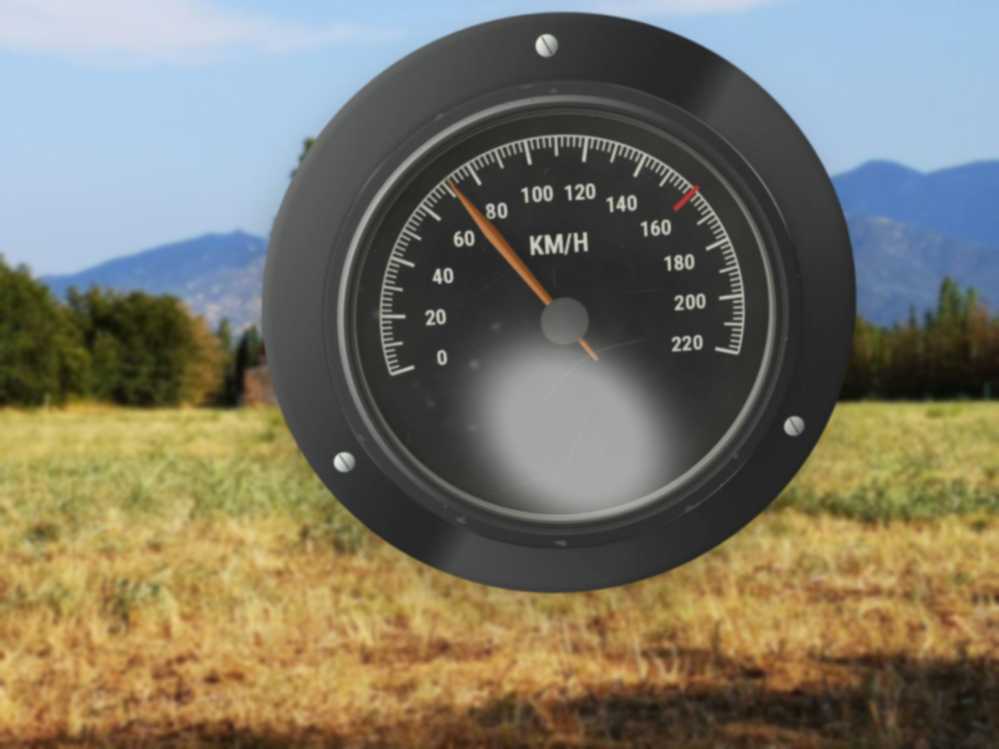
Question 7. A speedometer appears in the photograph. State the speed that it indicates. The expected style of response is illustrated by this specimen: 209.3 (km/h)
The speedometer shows 72 (km/h)
